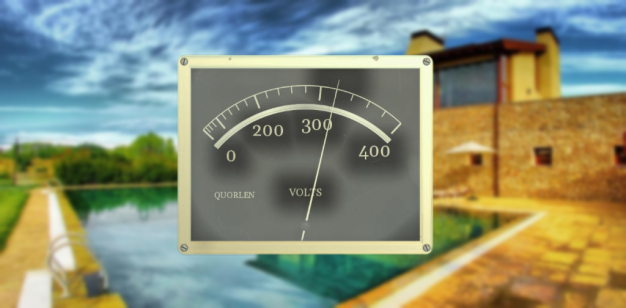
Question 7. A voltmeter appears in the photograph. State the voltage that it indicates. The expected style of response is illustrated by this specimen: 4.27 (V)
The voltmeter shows 320 (V)
